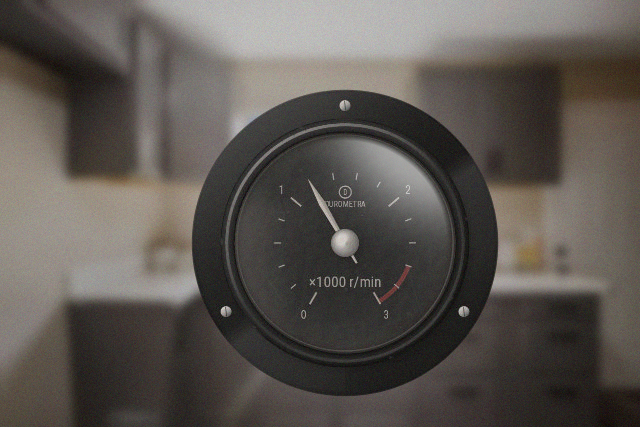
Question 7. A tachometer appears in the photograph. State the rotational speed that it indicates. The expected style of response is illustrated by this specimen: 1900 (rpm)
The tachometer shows 1200 (rpm)
